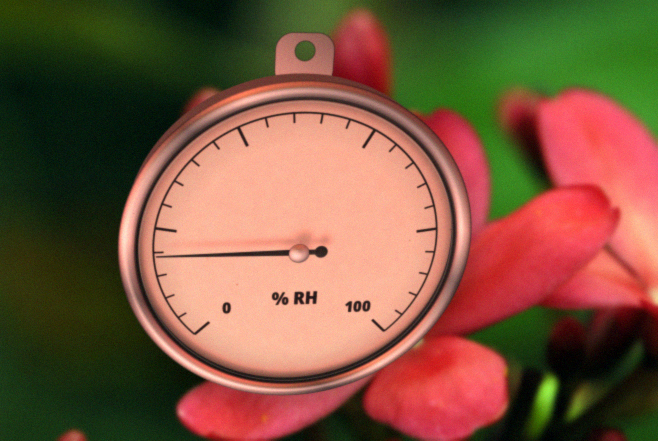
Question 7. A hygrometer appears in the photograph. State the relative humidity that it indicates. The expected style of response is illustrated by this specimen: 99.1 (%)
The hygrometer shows 16 (%)
